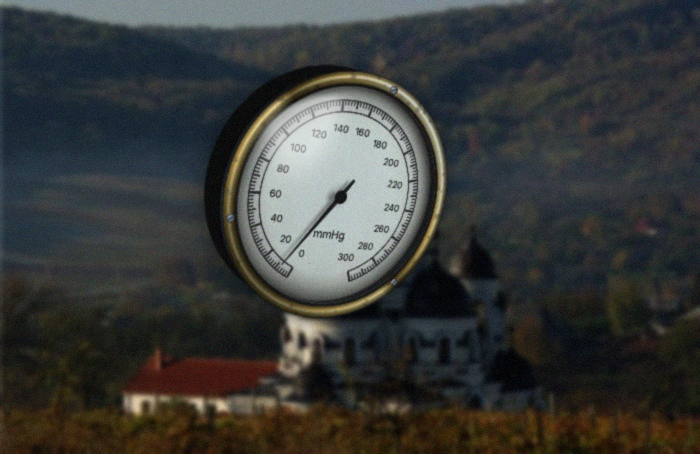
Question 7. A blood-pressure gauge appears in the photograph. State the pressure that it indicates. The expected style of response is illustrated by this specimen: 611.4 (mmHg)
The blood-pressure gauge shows 10 (mmHg)
